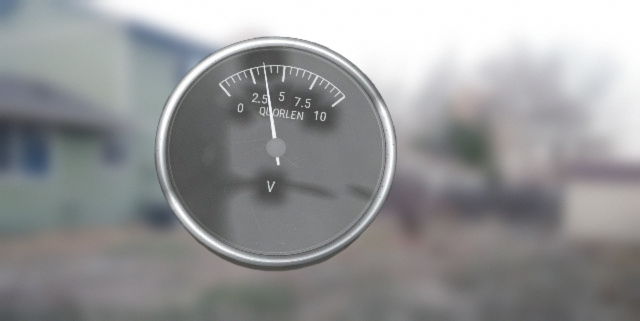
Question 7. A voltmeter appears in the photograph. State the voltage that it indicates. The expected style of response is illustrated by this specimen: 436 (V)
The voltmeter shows 3.5 (V)
